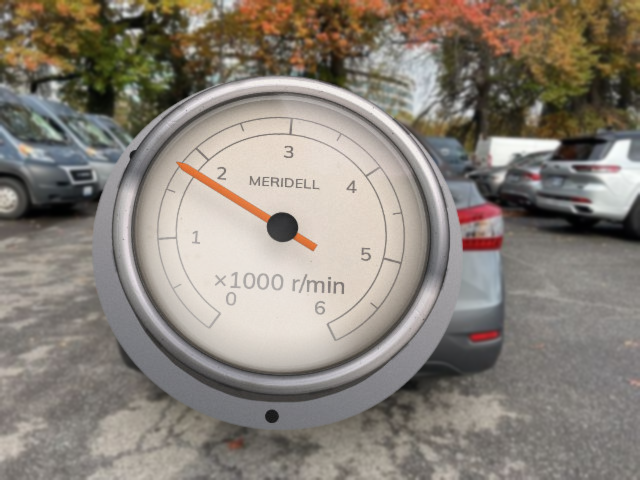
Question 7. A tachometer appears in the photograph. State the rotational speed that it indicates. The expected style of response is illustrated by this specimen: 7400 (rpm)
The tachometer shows 1750 (rpm)
